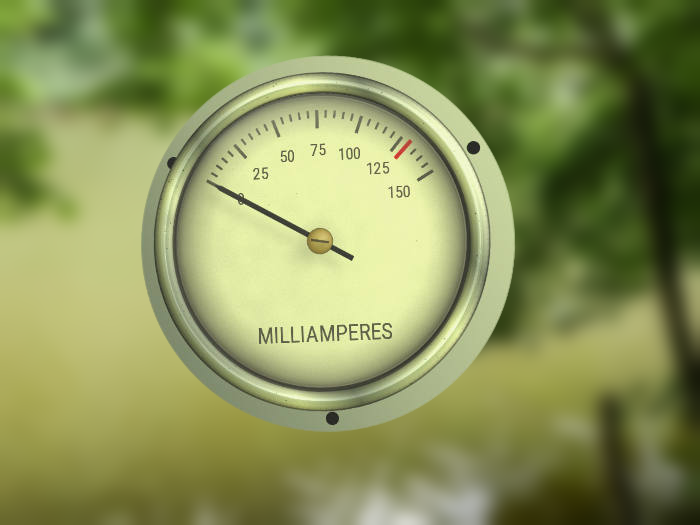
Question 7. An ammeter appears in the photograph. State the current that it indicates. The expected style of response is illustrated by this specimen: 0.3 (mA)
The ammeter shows 0 (mA)
